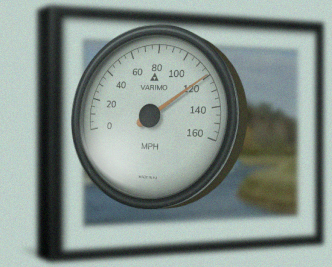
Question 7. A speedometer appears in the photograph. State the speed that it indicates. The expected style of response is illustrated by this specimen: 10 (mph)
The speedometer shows 120 (mph)
